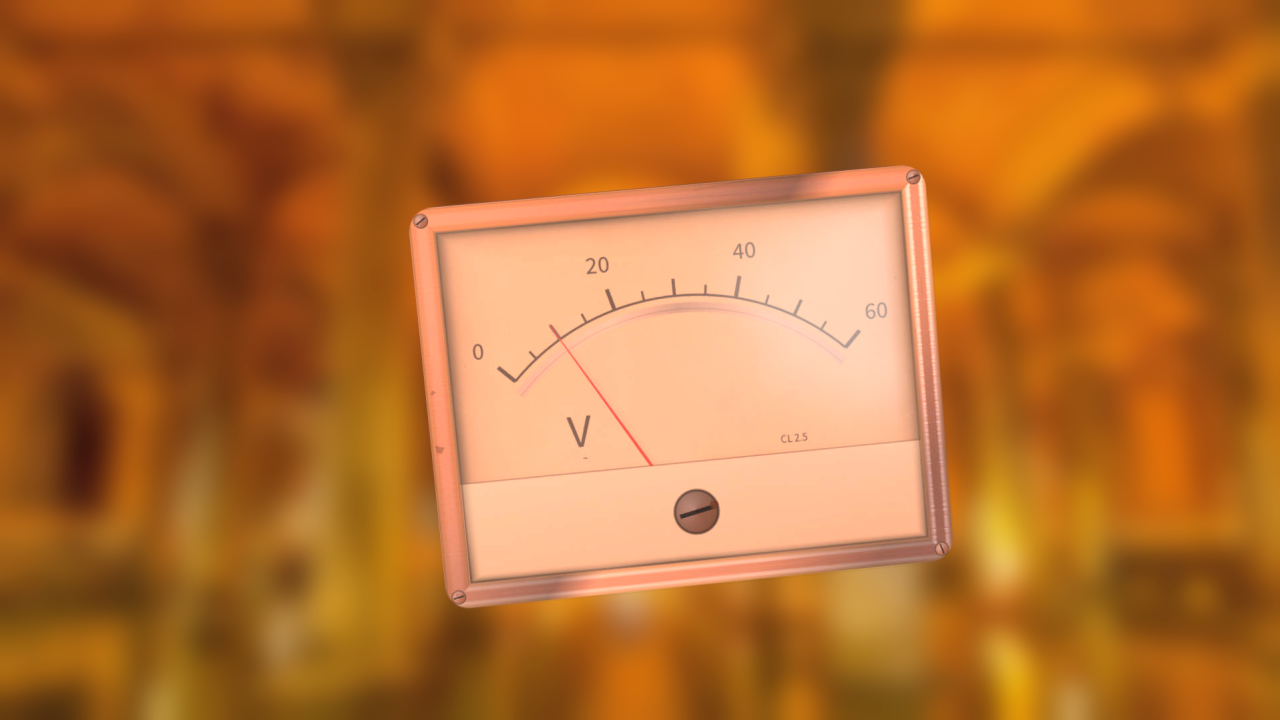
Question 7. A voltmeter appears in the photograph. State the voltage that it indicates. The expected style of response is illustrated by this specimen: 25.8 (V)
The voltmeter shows 10 (V)
